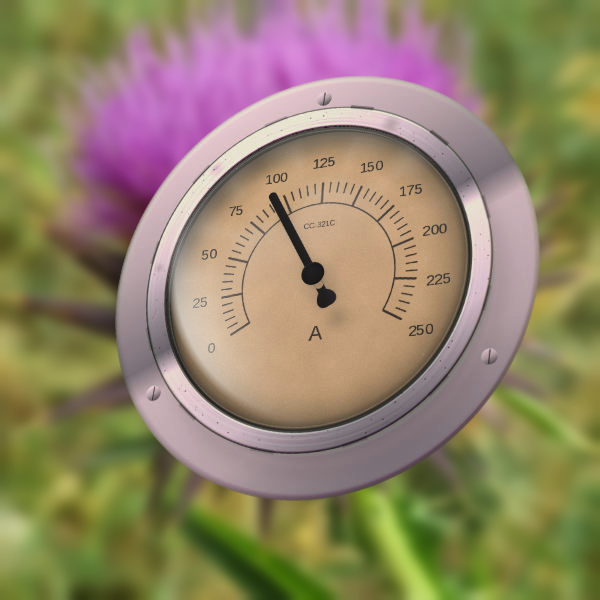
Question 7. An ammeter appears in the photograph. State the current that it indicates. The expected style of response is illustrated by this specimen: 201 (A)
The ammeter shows 95 (A)
